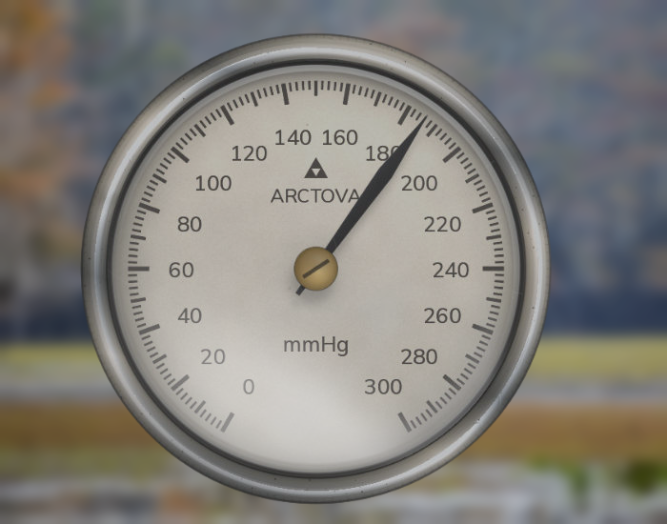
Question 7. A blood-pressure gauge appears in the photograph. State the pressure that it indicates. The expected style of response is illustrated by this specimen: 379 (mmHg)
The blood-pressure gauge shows 186 (mmHg)
